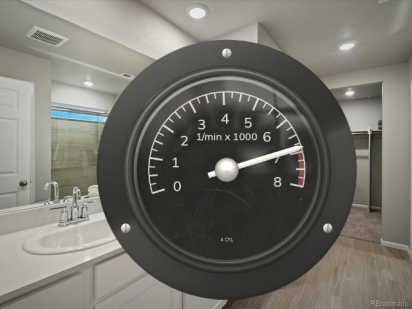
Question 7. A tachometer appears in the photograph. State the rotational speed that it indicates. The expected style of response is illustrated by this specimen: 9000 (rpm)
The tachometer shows 6875 (rpm)
